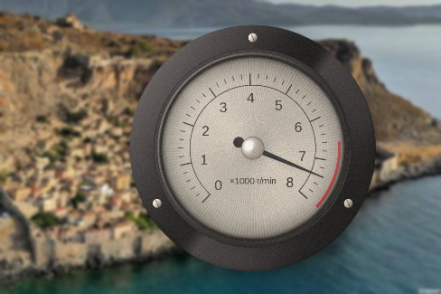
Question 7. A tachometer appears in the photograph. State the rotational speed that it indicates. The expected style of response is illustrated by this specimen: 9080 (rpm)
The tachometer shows 7400 (rpm)
